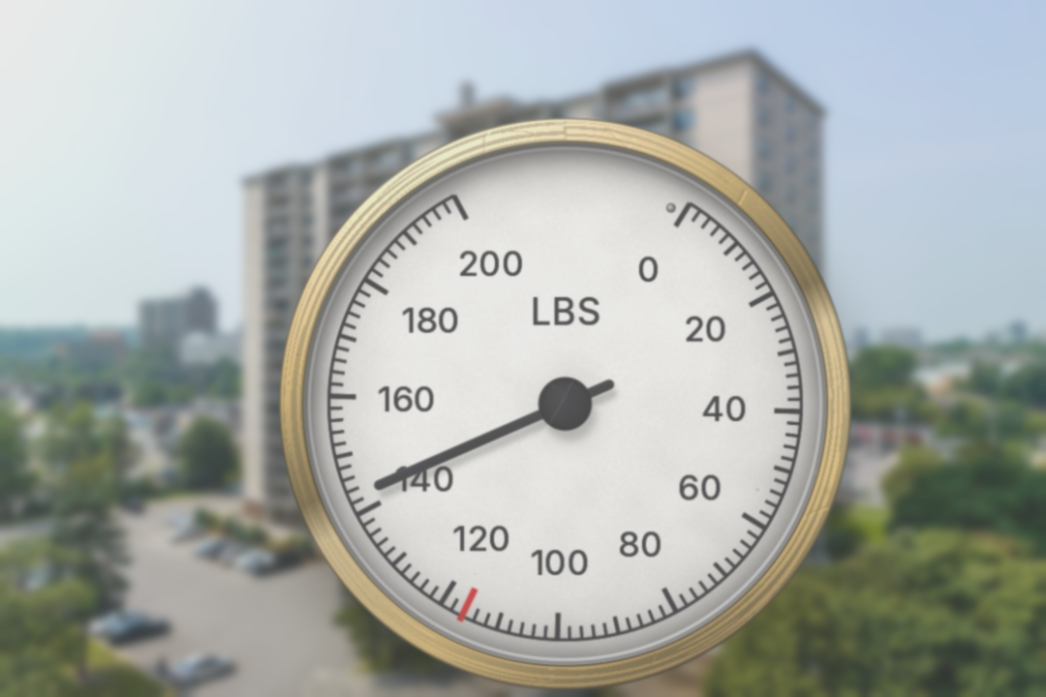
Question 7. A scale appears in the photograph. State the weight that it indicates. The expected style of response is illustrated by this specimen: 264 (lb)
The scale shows 143 (lb)
